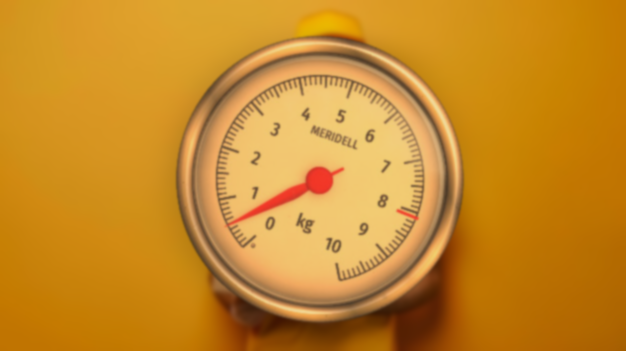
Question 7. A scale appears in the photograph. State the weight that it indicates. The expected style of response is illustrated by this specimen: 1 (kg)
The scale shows 0.5 (kg)
